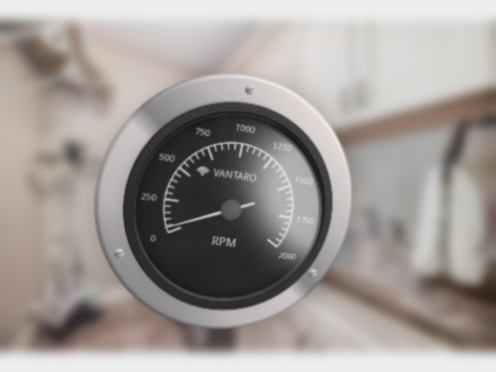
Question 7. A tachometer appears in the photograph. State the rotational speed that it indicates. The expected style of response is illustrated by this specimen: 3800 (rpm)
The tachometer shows 50 (rpm)
